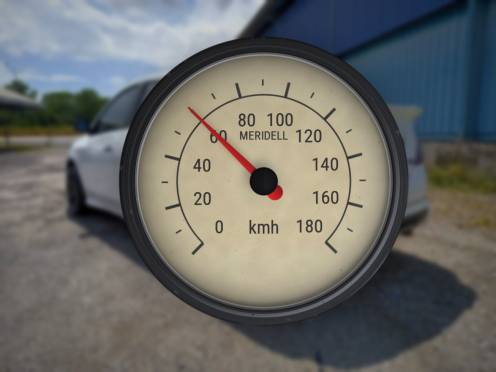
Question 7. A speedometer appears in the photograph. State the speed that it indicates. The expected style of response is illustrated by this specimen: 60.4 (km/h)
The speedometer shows 60 (km/h)
